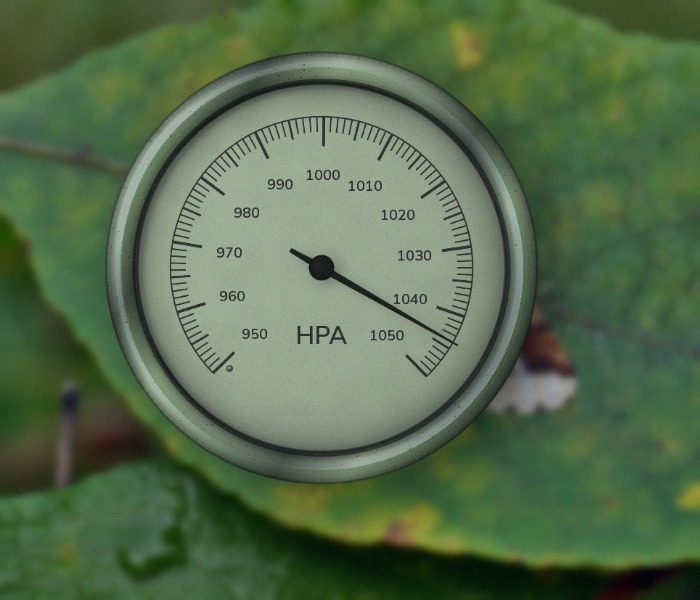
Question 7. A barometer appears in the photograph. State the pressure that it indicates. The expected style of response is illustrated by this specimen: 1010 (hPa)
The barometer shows 1044 (hPa)
